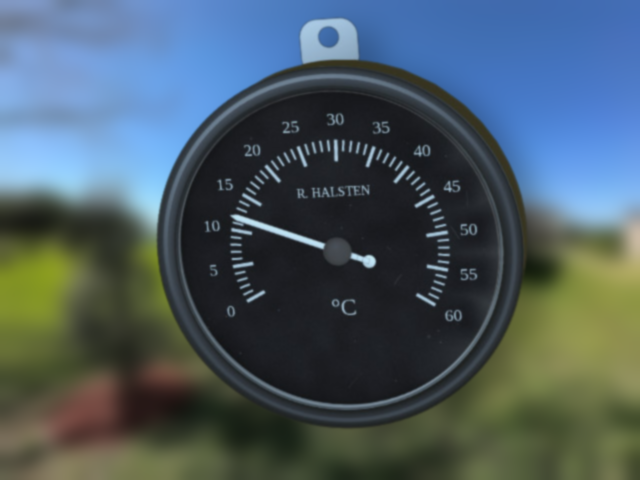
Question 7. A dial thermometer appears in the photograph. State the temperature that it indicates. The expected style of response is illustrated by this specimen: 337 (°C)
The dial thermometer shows 12 (°C)
